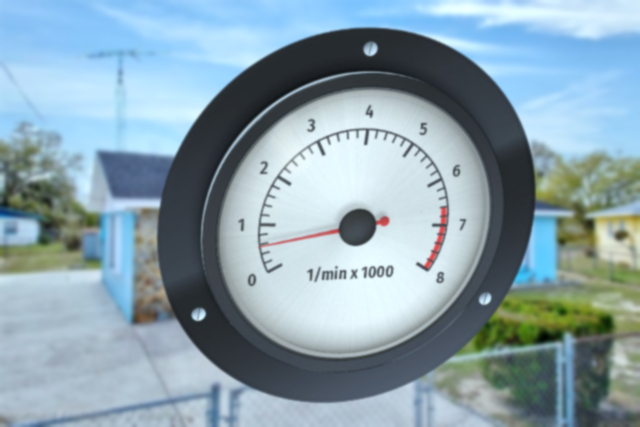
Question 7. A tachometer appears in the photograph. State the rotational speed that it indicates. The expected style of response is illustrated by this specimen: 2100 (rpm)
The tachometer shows 600 (rpm)
